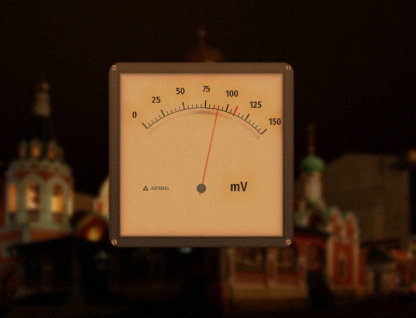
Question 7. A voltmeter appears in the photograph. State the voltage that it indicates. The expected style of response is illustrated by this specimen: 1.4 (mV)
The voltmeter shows 90 (mV)
